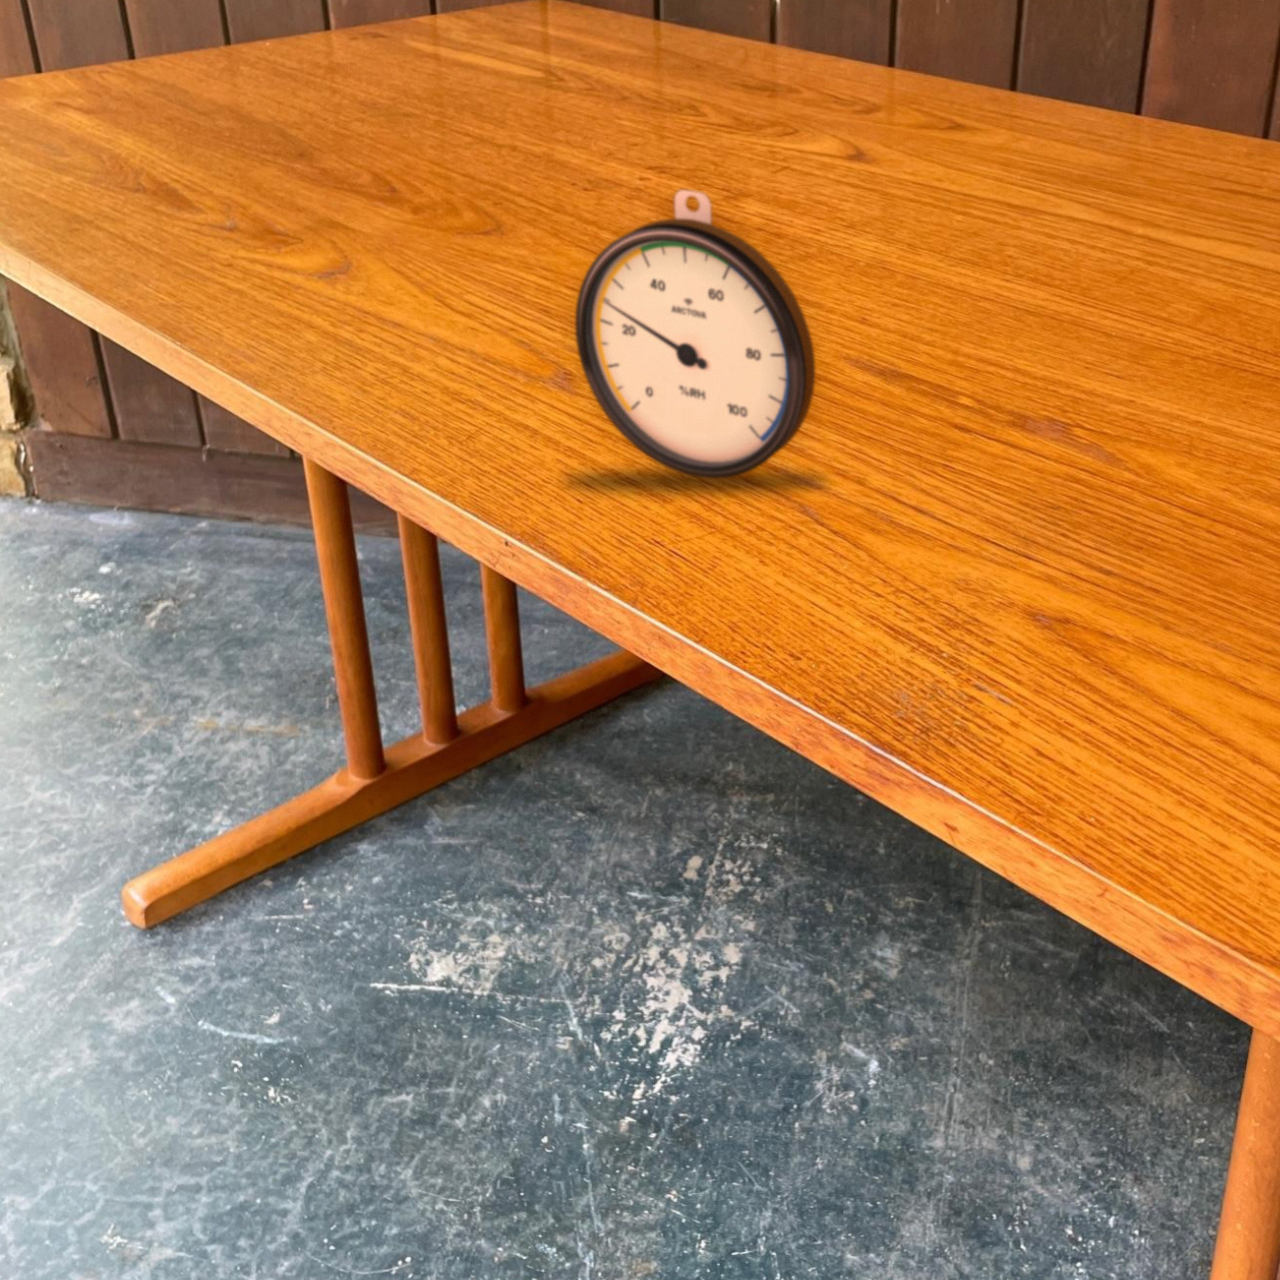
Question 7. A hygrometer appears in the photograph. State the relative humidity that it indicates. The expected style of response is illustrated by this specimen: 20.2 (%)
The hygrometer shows 25 (%)
